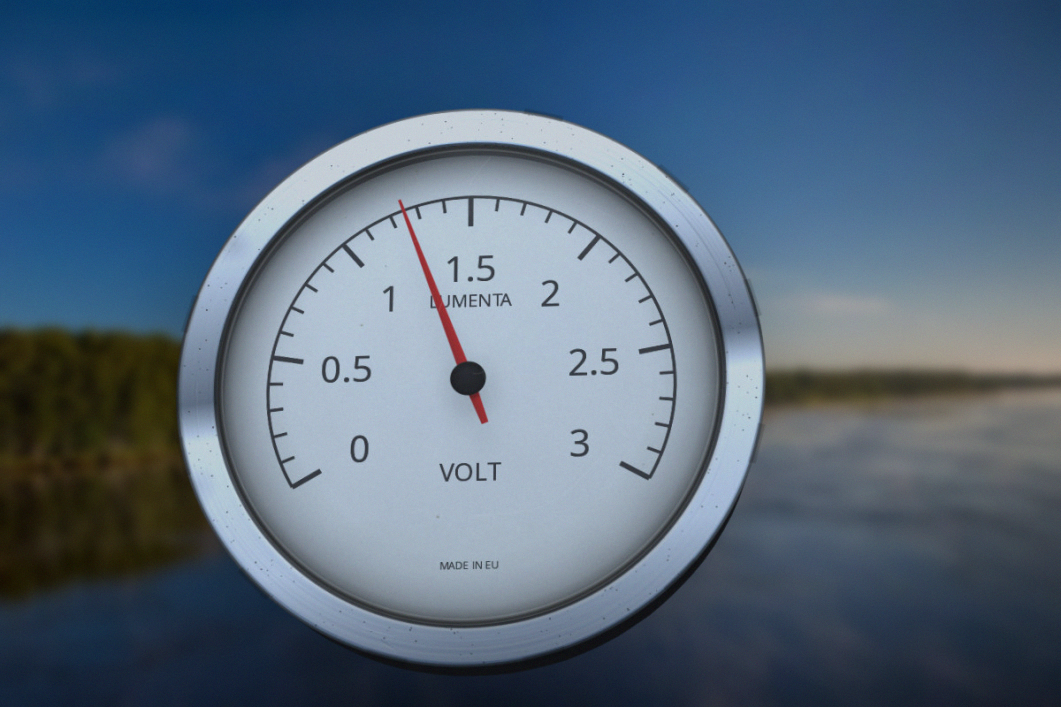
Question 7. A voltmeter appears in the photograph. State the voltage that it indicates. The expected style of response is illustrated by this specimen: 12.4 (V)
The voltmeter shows 1.25 (V)
